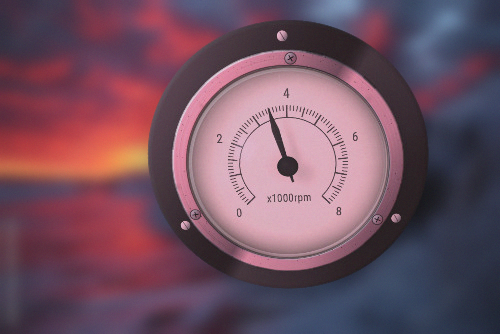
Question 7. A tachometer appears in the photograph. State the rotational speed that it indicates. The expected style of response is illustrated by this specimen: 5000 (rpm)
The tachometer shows 3500 (rpm)
